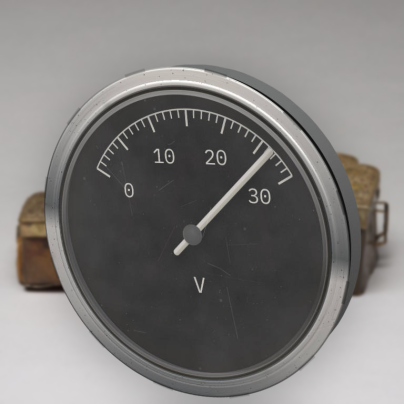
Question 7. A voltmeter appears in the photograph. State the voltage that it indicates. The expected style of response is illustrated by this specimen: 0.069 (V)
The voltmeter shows 26.5 (V)
